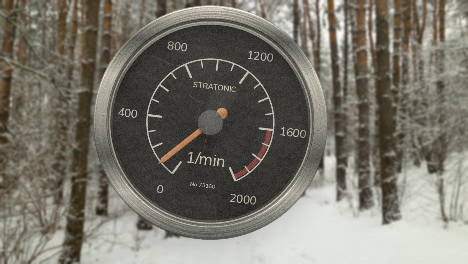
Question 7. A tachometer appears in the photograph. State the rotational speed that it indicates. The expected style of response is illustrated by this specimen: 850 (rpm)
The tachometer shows 100 (rpm)
